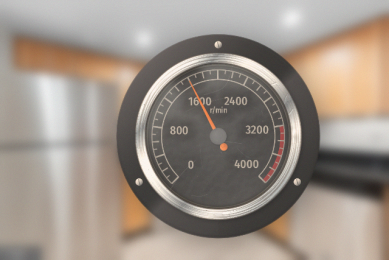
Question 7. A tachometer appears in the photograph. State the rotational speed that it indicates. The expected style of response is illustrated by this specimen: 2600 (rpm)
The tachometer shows 1600 (rpm)
